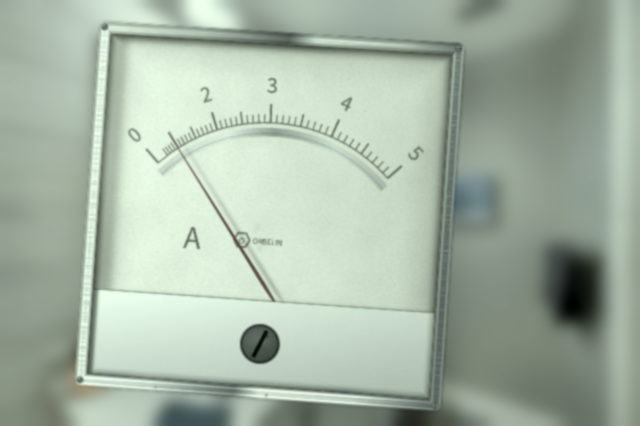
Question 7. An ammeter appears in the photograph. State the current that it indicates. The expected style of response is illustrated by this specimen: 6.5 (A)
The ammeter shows 1 (A)
